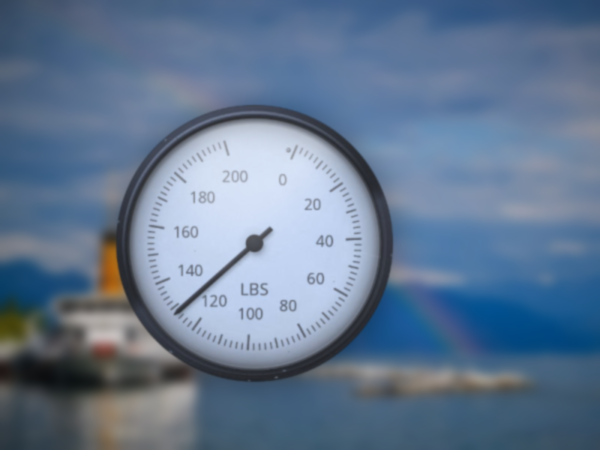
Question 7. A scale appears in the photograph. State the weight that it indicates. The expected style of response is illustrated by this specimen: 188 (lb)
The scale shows 128 (lb)
